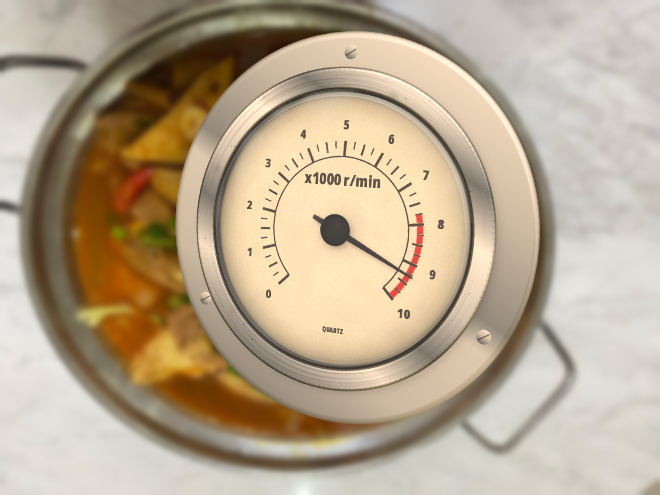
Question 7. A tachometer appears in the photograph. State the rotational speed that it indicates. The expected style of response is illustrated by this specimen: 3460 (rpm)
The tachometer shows 9250 (rpm)
